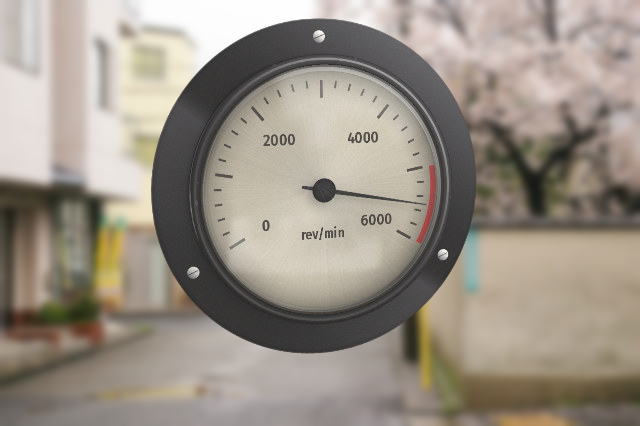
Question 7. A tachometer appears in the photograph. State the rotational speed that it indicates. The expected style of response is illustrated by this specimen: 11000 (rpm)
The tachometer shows 5500 (rpm)
